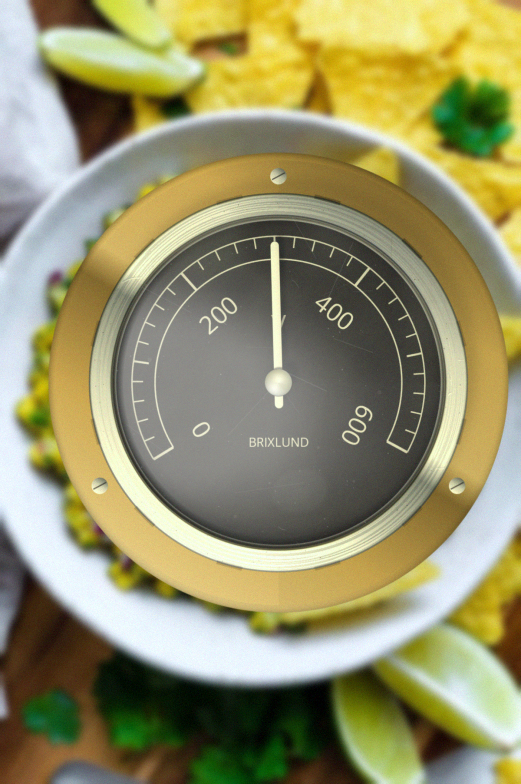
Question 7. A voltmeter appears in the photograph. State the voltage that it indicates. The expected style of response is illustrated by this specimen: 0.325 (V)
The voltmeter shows 300 (V)
